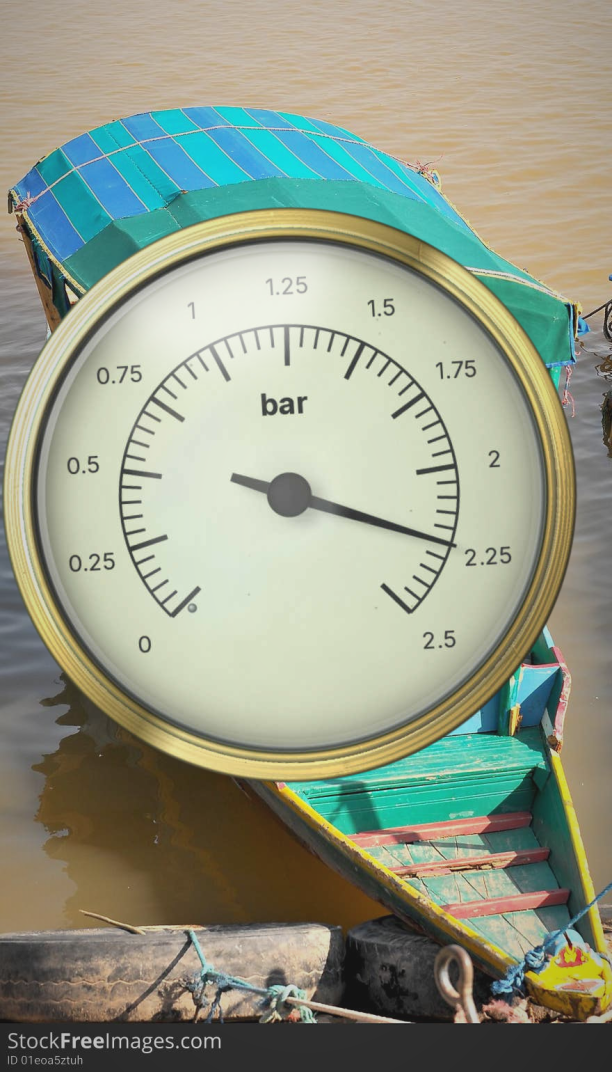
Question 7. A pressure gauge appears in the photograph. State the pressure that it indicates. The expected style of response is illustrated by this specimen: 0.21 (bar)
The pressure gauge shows 2.25 (bar)
